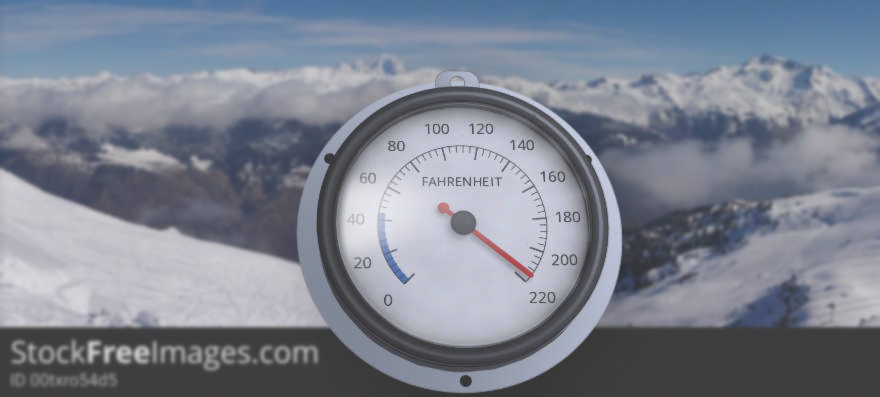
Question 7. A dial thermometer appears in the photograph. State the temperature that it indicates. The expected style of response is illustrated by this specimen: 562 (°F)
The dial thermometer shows 216 (°F)
